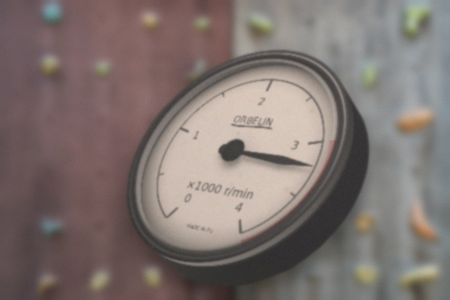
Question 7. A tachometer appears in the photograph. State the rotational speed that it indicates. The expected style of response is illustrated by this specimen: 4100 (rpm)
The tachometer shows 3250 (rpm)
